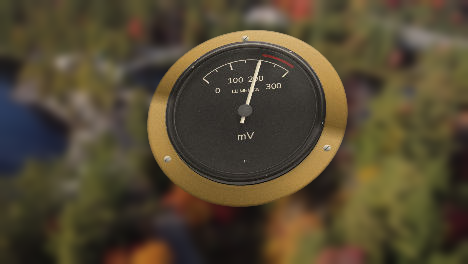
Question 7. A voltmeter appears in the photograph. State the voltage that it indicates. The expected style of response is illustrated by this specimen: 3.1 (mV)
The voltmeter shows 200 (mV)
